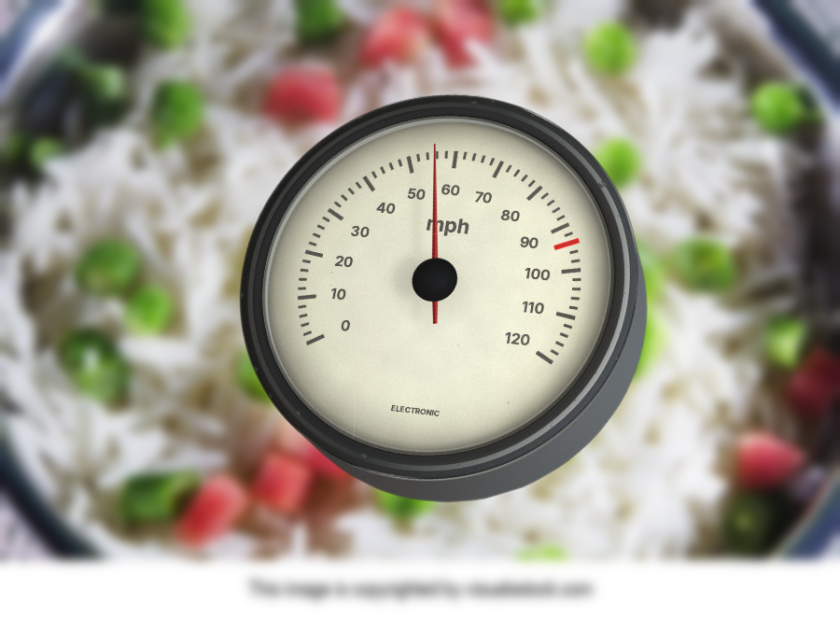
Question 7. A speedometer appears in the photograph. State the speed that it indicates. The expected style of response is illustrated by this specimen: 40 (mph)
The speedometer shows 56 (mph)
